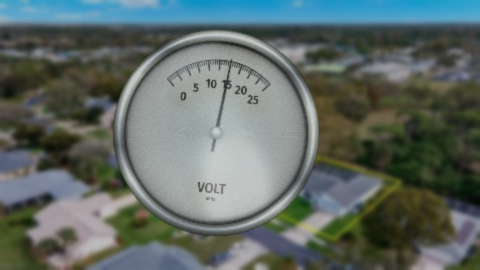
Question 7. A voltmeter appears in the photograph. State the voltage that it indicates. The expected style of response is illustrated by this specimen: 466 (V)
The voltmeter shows 15 (V)
